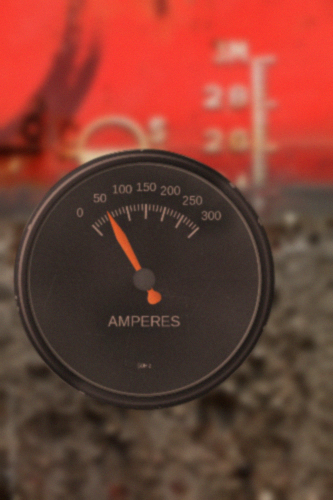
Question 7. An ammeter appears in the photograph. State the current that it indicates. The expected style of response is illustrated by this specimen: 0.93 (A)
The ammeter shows 50 (A)
